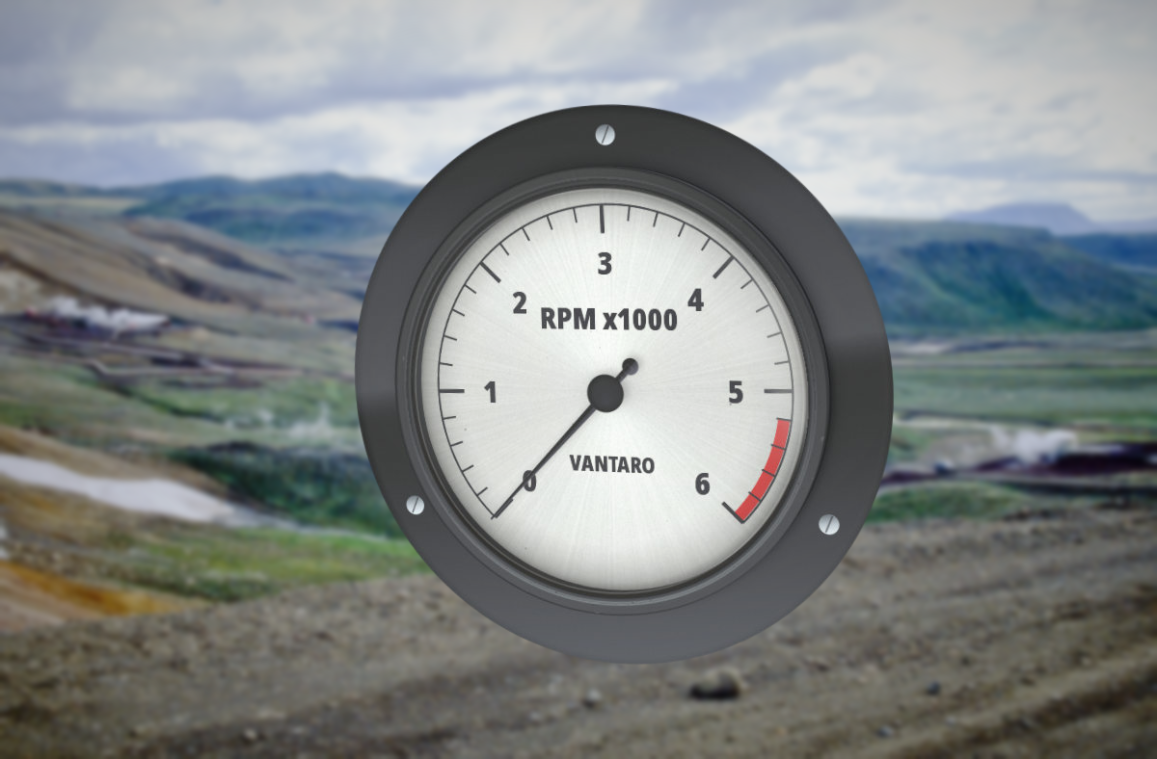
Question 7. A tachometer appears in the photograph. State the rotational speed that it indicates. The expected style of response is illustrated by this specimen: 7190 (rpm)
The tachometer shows 0 (rpm)
